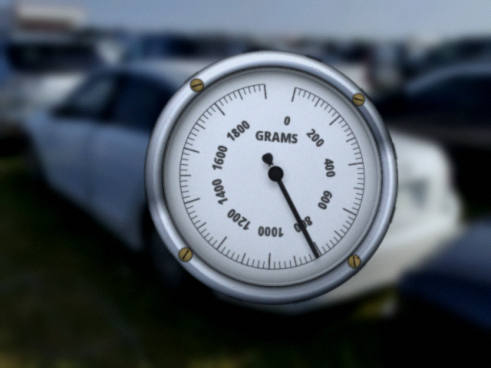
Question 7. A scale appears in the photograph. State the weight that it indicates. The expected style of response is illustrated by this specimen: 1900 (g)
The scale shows 820 (g)
